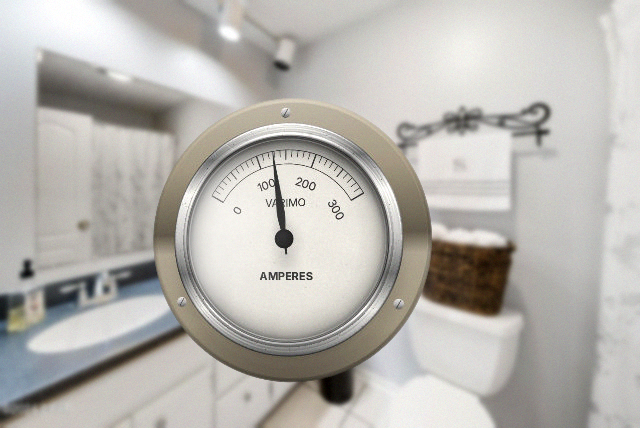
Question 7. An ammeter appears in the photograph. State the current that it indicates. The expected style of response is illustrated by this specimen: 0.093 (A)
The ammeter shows 130 (A)
